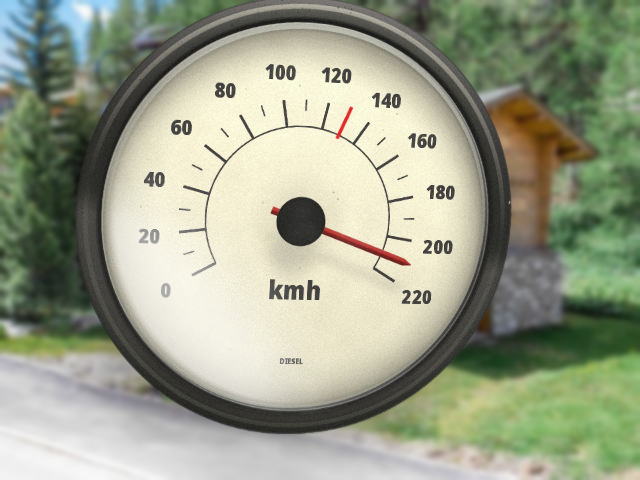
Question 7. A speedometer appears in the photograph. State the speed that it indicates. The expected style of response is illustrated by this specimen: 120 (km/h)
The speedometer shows 210 (km/h)
